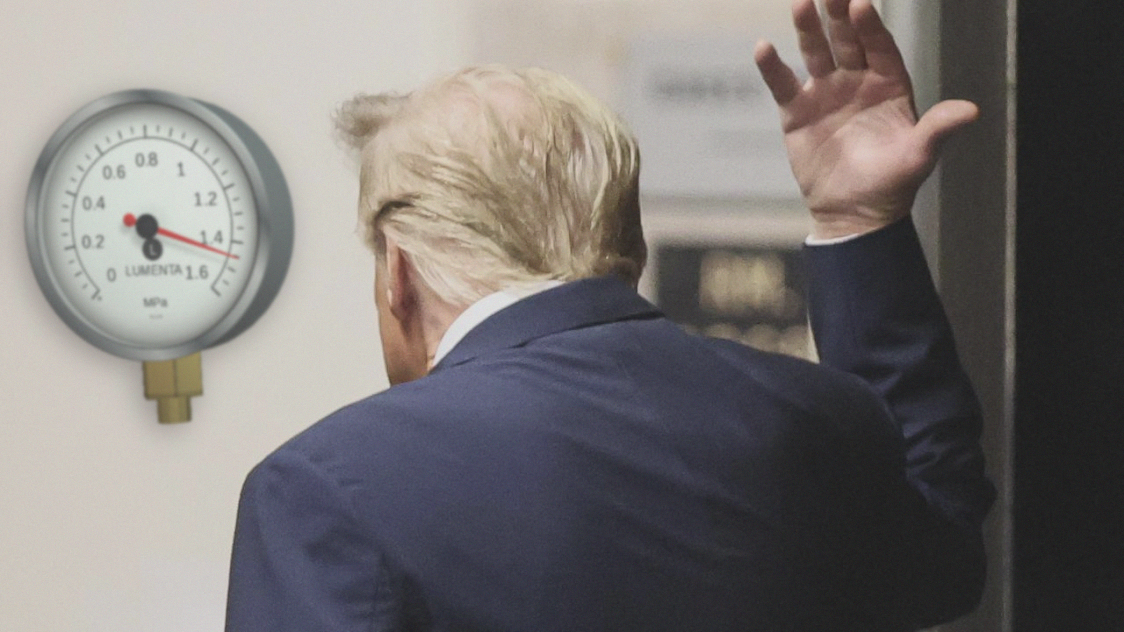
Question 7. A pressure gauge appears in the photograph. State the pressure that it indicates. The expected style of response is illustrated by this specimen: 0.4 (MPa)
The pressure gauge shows 1.45 (MPa)
